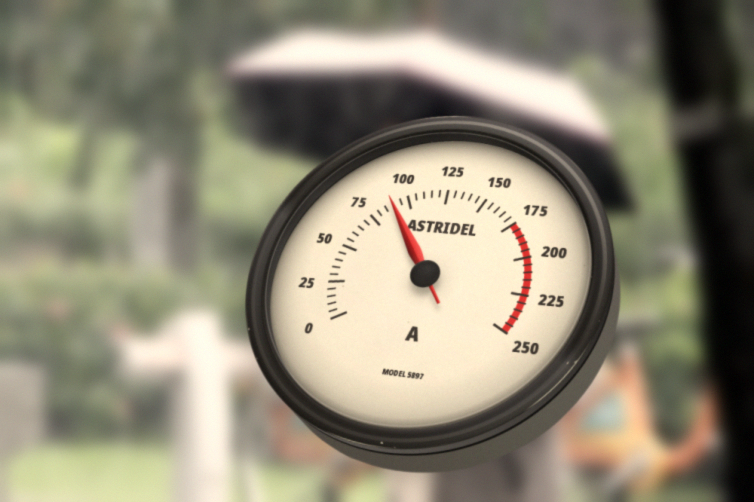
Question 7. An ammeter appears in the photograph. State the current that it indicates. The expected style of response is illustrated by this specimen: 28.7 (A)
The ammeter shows 90 (A)
